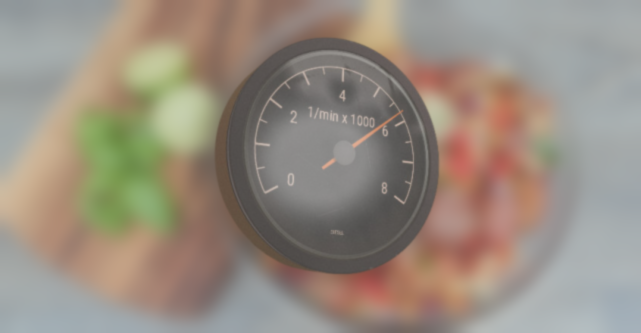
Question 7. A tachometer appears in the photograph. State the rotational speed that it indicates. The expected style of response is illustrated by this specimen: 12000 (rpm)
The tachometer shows 5750 (rpm)
